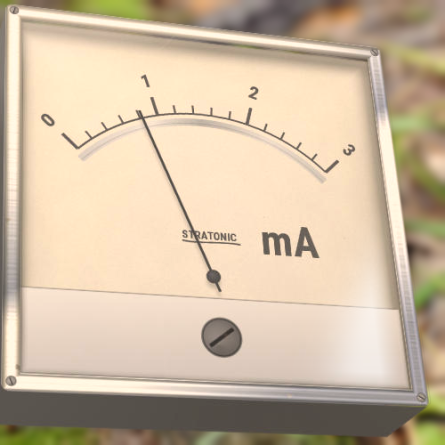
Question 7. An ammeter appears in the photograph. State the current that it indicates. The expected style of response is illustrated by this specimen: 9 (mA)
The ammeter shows 0.8 (mA)
